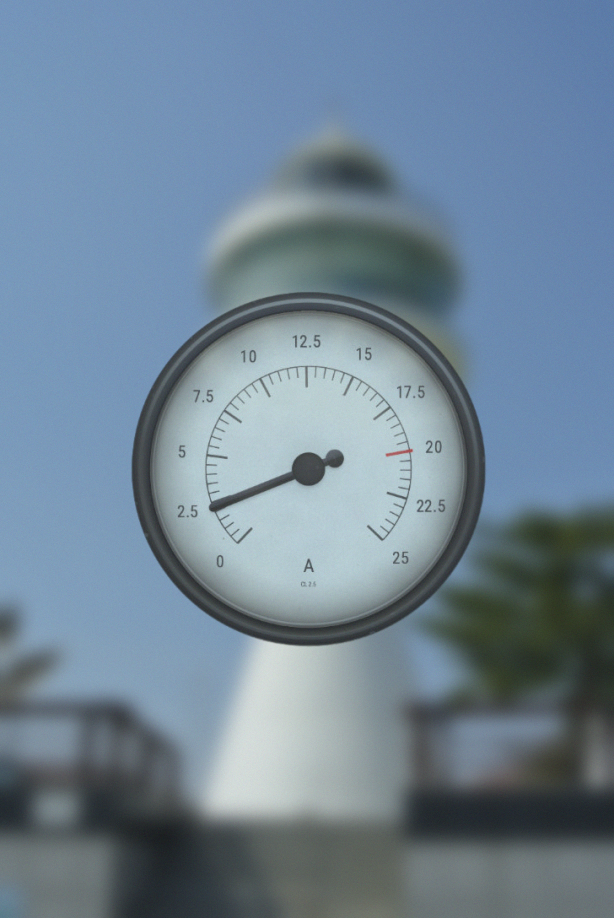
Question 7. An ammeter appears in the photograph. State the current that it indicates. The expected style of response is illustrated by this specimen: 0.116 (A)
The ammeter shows 2.25 (A)
